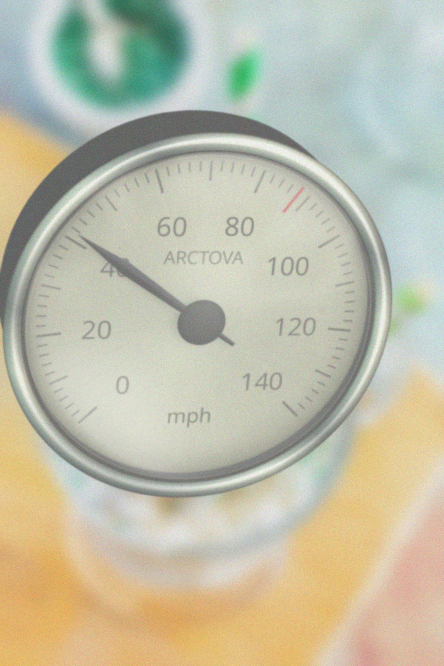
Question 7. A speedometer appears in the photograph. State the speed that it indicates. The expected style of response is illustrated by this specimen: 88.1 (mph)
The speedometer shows 42 (mph)
